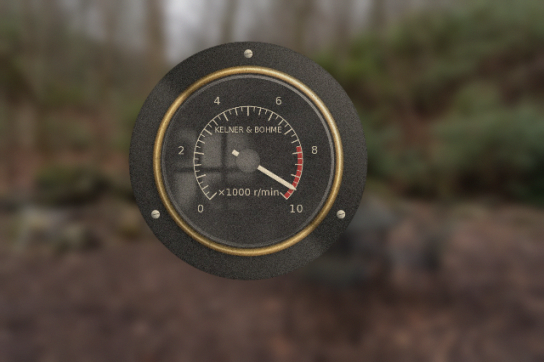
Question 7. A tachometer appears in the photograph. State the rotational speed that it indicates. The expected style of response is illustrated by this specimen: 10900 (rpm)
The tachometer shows 9500 (rpm)
